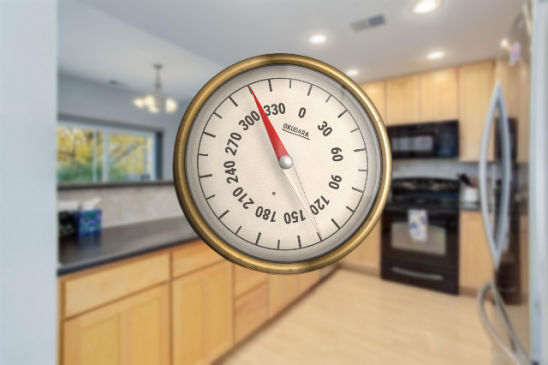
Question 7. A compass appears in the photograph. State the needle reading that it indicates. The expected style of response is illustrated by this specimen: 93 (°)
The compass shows 315 (°)
